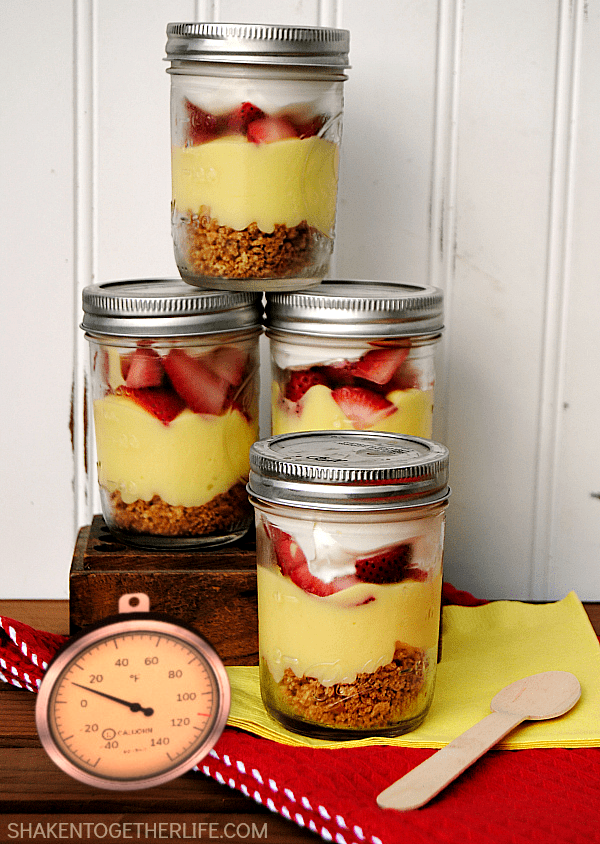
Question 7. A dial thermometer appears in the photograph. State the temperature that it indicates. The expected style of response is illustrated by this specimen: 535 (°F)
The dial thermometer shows 12 (°F)
